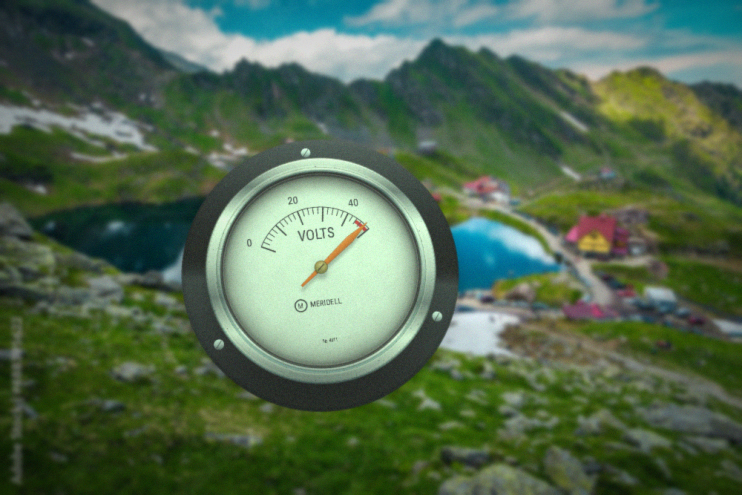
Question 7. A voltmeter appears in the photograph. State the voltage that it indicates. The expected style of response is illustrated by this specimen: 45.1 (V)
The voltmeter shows 48 (V)
